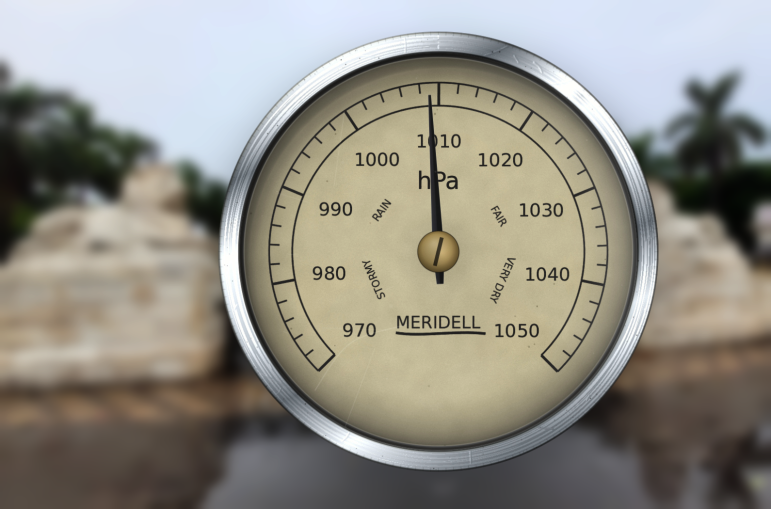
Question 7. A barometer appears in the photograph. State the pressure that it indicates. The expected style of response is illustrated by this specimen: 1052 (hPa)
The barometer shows 1009 (hPa)
